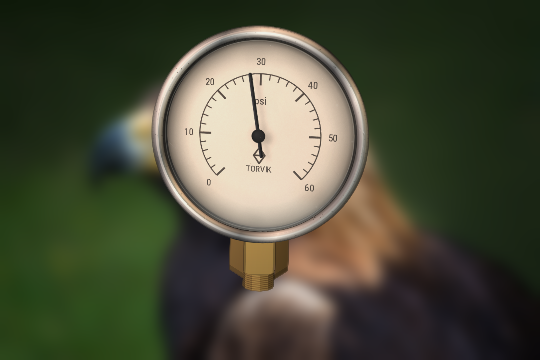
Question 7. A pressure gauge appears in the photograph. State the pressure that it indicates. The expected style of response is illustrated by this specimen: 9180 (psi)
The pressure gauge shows 28 (psi)
